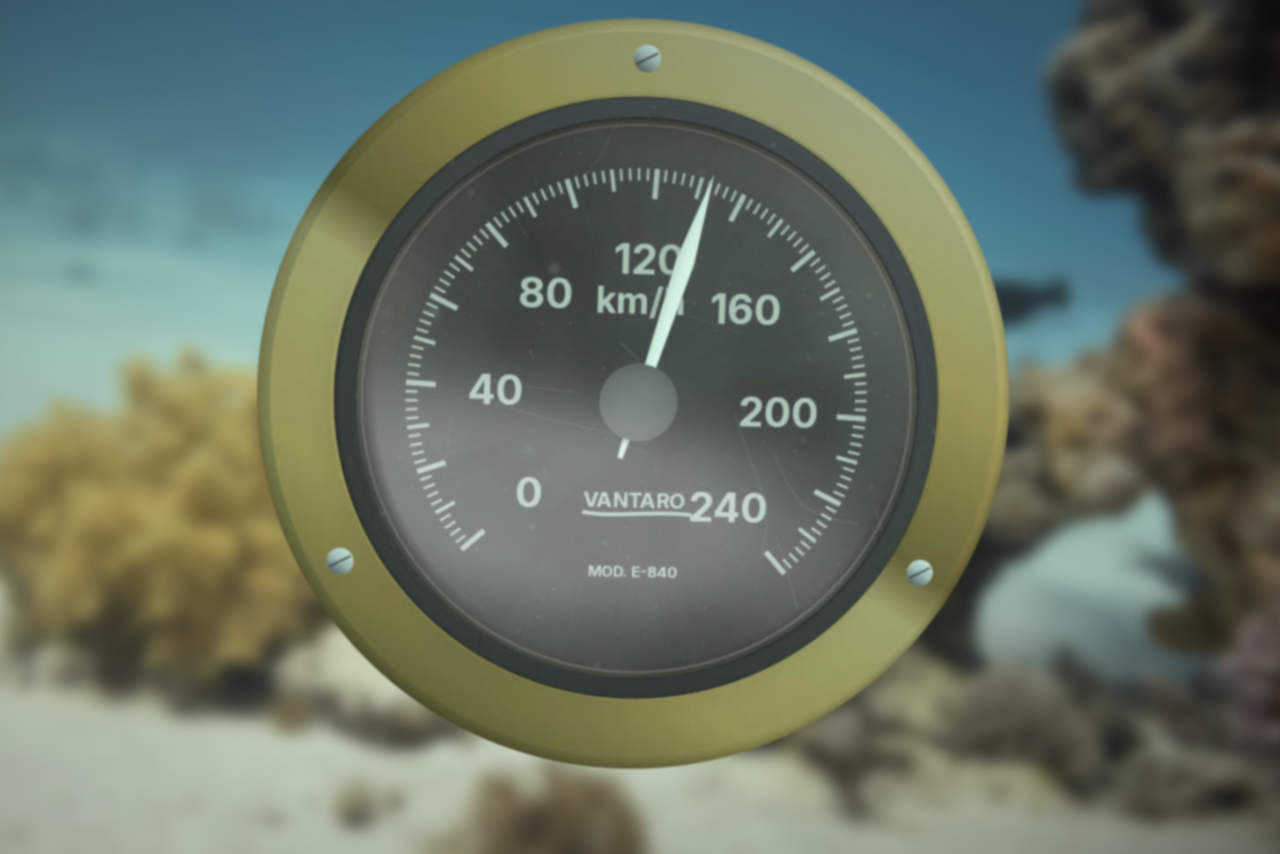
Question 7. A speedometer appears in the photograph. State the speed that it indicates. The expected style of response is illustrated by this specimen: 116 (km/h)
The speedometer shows 132 (km/h)
